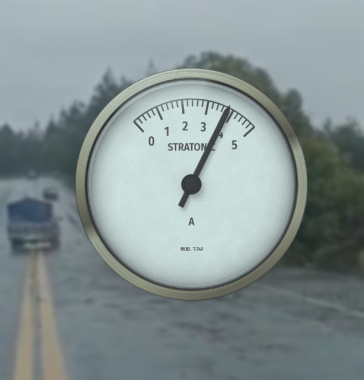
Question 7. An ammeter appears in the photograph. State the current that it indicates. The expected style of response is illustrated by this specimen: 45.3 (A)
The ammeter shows 3.8 (A)
